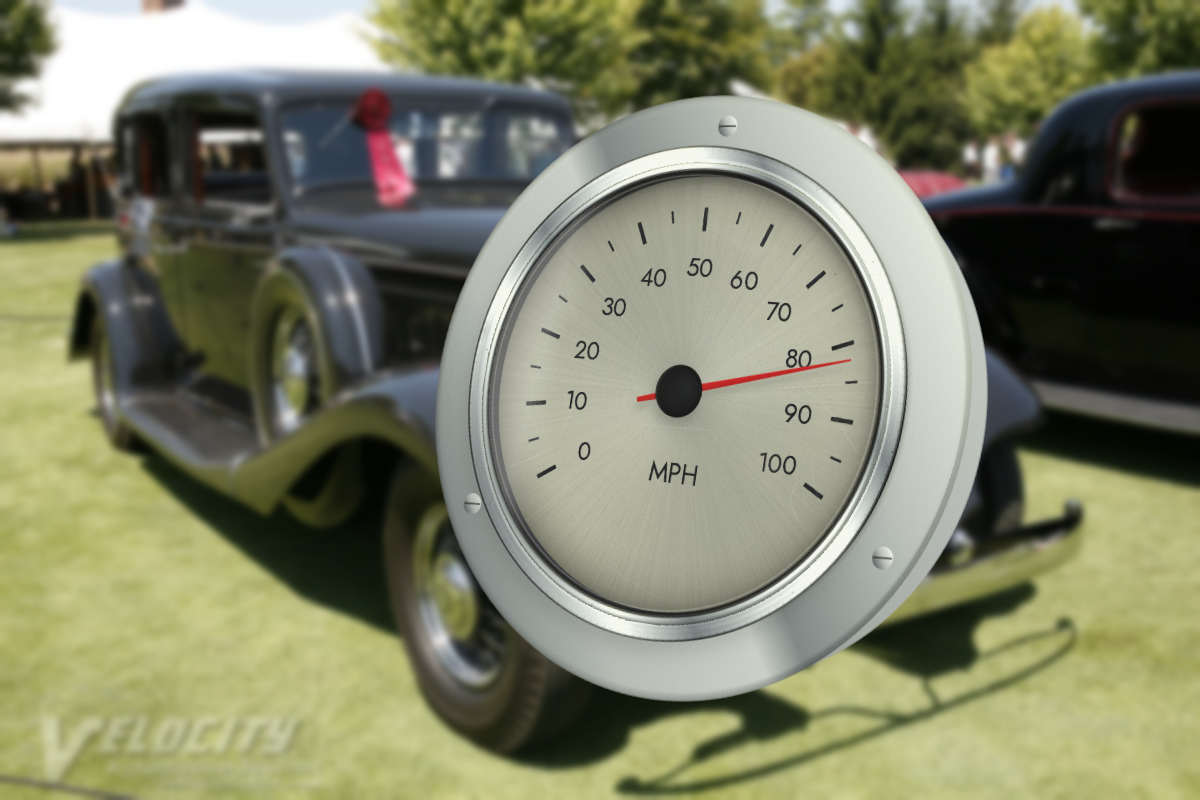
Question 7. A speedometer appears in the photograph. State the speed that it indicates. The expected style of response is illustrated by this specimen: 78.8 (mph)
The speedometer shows 82.5 (mph)
